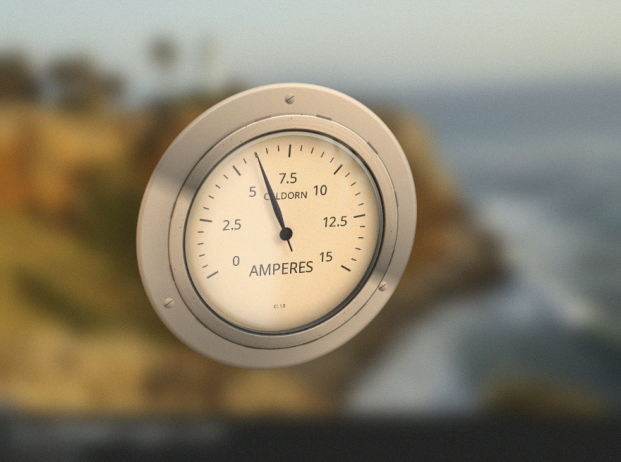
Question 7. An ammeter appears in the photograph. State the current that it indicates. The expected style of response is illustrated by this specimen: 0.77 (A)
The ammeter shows 6 (A)
